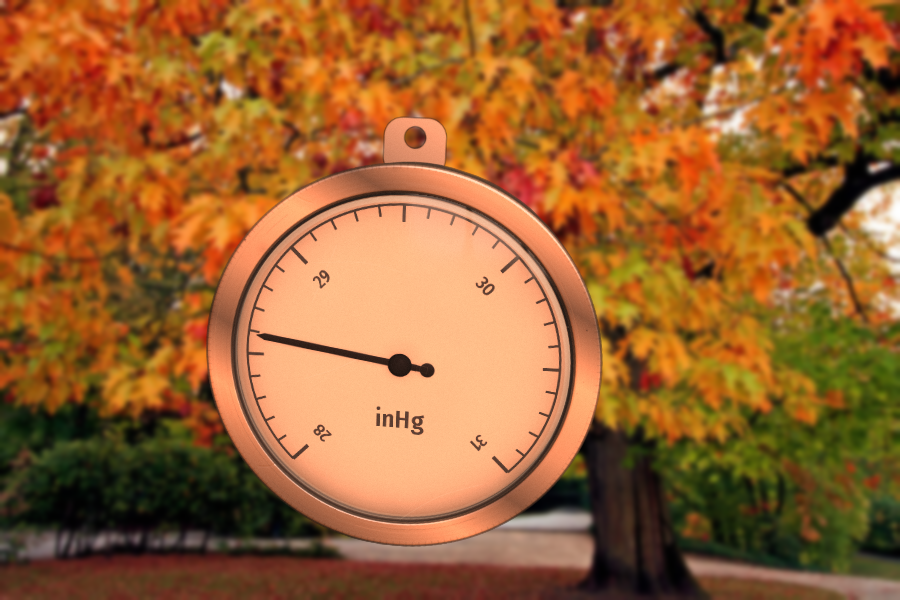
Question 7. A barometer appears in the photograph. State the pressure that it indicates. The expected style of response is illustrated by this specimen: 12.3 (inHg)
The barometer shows 28.6 (inHg)
